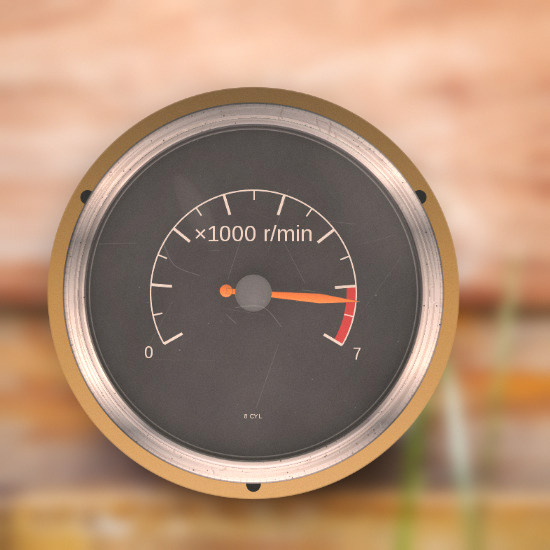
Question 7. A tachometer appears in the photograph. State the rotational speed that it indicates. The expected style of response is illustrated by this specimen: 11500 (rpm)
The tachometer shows 6250 (rpm)
